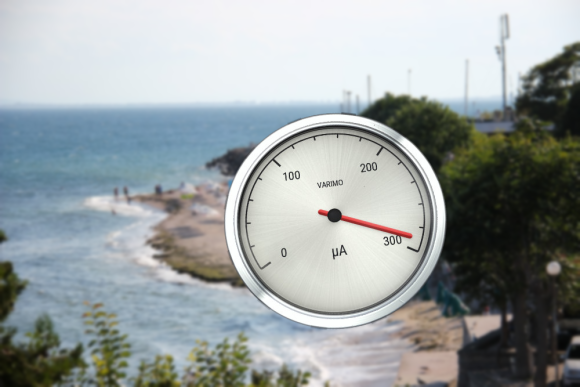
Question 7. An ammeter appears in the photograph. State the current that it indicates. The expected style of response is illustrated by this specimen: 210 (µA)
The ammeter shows 290 (µA)
